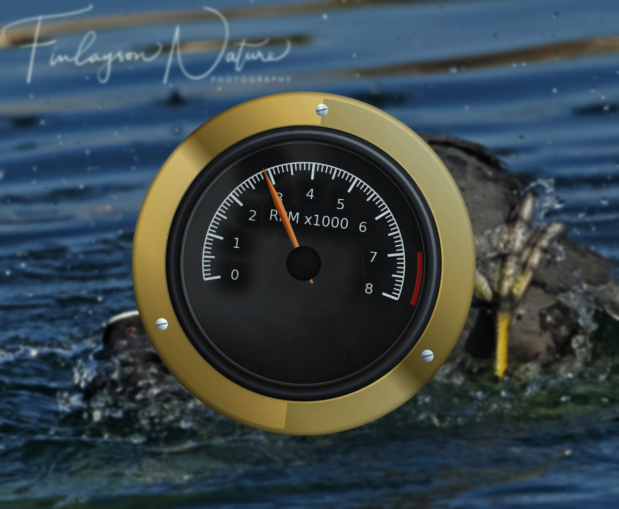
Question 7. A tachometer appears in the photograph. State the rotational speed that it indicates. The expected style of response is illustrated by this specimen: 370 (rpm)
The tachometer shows 2900 (rpm)
